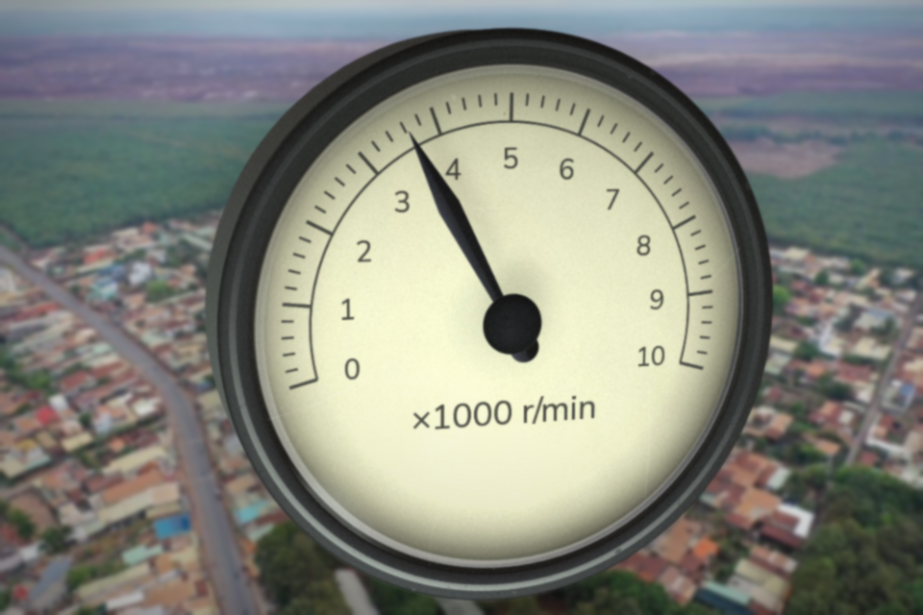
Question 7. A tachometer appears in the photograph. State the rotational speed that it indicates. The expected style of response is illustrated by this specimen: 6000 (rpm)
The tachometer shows 3600 (rpm)
